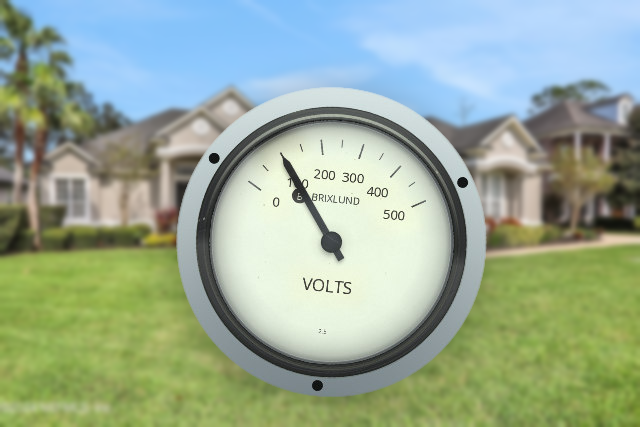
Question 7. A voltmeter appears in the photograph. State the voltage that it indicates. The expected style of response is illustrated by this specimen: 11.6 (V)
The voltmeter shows 100 (V)
